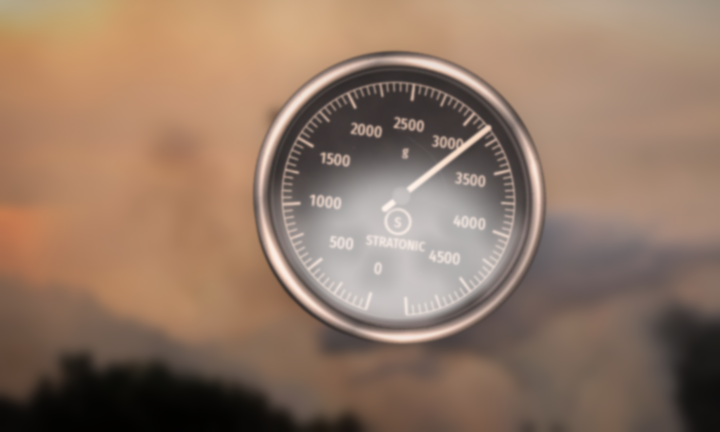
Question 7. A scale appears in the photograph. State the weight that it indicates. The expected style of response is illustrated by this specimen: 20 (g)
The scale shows 3150 (g)
